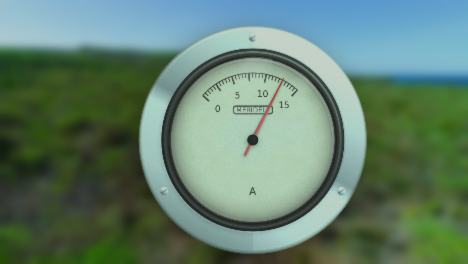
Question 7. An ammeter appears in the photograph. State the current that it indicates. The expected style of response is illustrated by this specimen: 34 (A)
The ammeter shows 12.5 (A)
